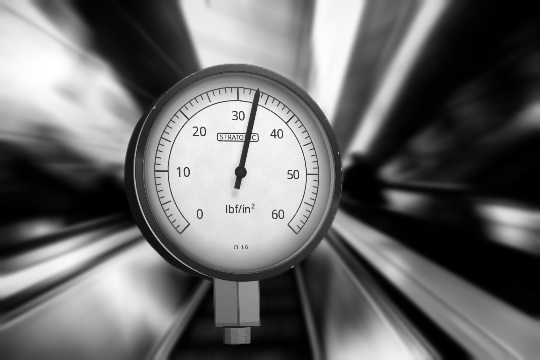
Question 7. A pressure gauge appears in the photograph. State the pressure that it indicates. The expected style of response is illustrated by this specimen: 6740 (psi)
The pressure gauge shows 33 (psi)
